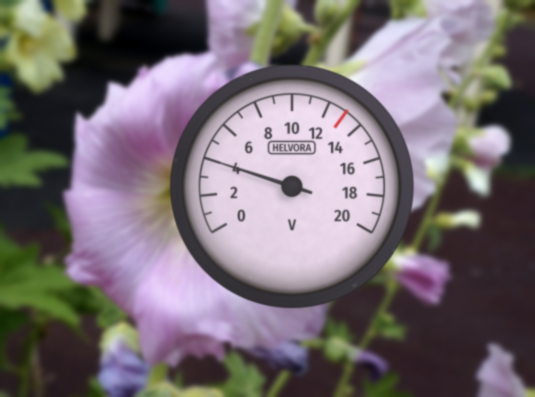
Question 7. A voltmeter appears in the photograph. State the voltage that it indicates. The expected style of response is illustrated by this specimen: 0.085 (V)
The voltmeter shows 4 (V)
